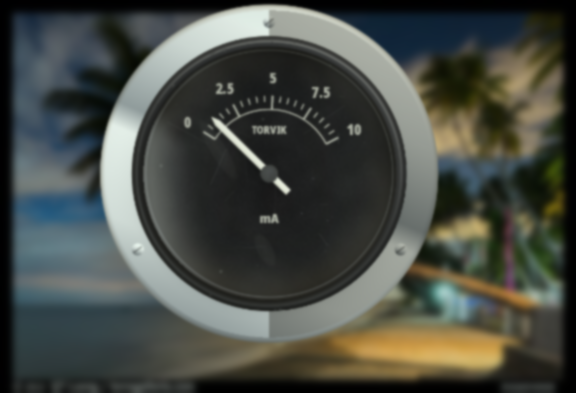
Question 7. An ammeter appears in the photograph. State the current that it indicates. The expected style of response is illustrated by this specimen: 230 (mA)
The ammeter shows 1 (mA)
